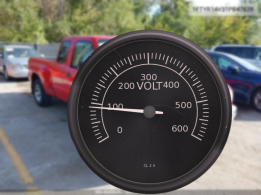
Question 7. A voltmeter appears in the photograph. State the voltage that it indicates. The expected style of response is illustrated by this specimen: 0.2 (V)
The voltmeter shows 90 (V)
